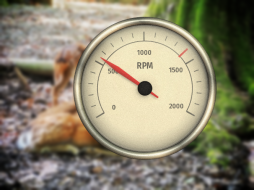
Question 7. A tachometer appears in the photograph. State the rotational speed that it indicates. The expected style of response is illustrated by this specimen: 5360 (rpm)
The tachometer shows 550 (rpm)
